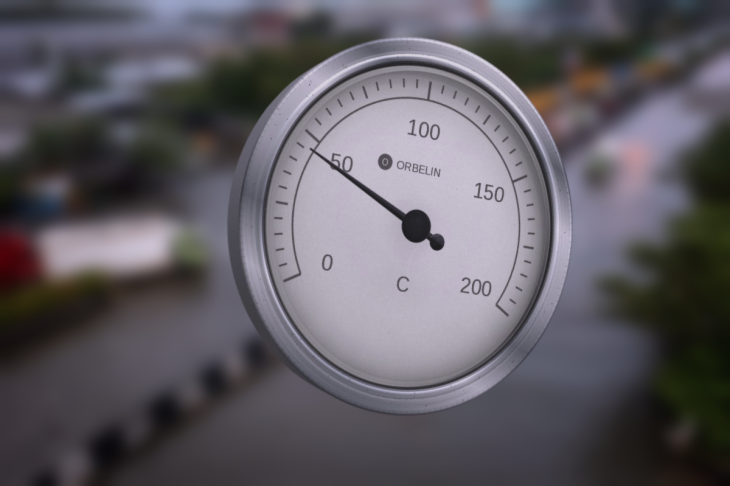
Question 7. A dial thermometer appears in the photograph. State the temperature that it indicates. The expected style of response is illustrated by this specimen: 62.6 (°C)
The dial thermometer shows 45 (°C)
